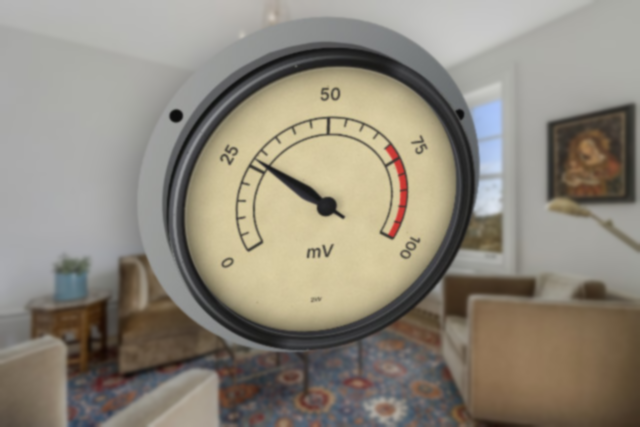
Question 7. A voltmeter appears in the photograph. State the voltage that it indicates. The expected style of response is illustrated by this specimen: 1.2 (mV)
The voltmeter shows 27.5 (mV)
